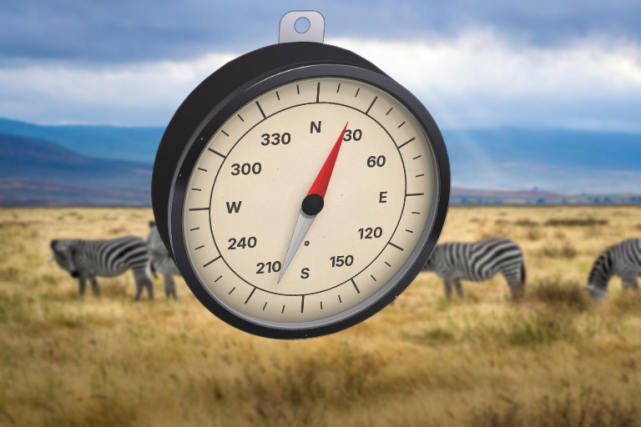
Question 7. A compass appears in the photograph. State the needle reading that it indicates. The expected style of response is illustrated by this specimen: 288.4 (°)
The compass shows 20 (°)
